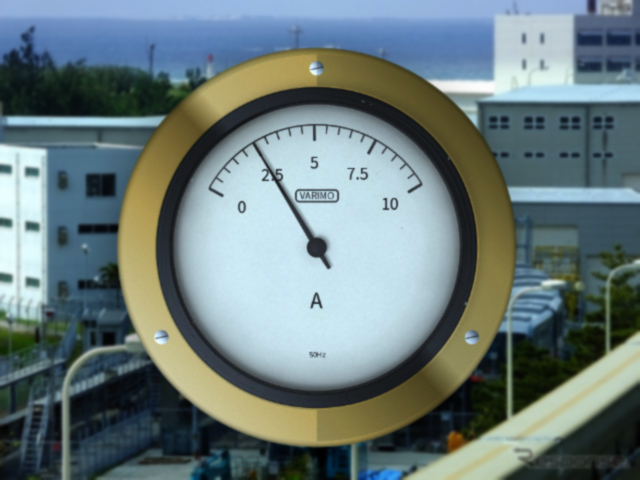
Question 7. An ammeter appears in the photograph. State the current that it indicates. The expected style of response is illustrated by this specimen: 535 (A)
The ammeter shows 2.5 (A)
